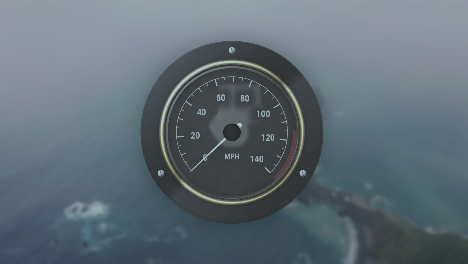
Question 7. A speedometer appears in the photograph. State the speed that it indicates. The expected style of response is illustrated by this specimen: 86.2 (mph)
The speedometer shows 0 (mph)
